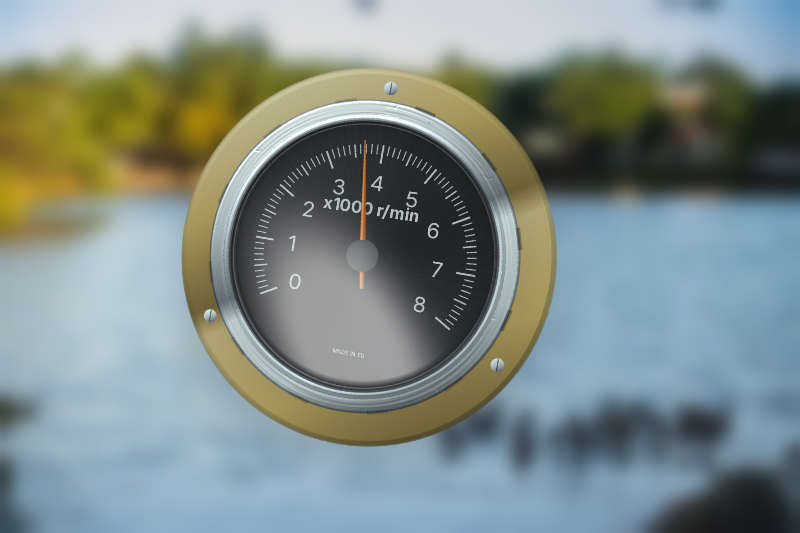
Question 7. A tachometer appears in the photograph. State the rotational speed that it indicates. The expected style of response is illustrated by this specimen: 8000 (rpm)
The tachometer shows 3700 (rpm)
